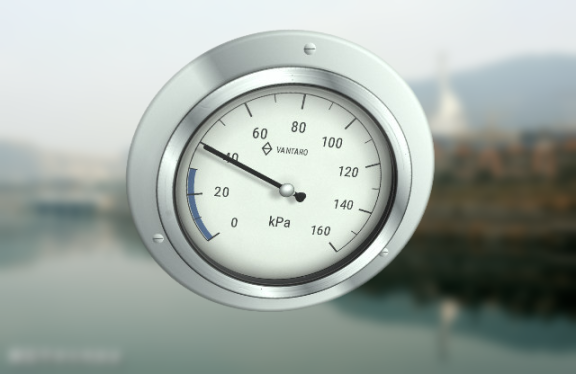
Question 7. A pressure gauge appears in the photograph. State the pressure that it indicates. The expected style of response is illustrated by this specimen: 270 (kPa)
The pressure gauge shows 40 (kPa)
